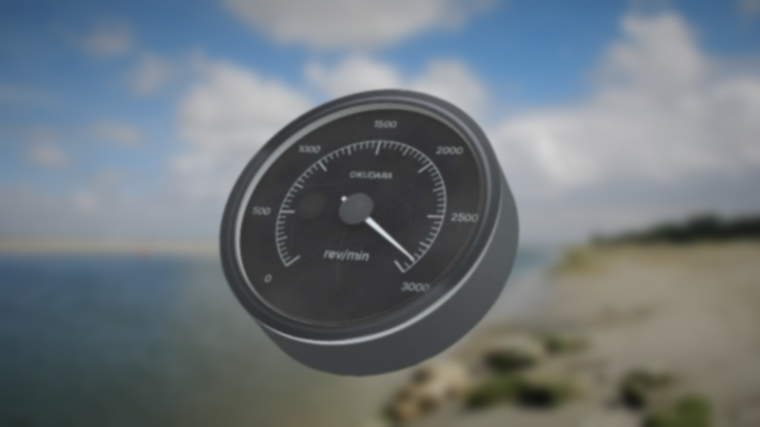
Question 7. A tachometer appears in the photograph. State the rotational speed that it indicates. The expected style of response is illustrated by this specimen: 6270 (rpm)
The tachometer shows 2900 (rpm)
